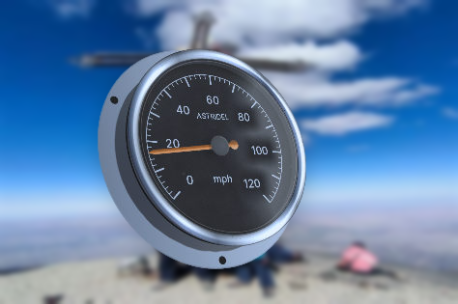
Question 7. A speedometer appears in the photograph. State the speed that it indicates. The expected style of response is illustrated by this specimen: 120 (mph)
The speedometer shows 16 (mph)
